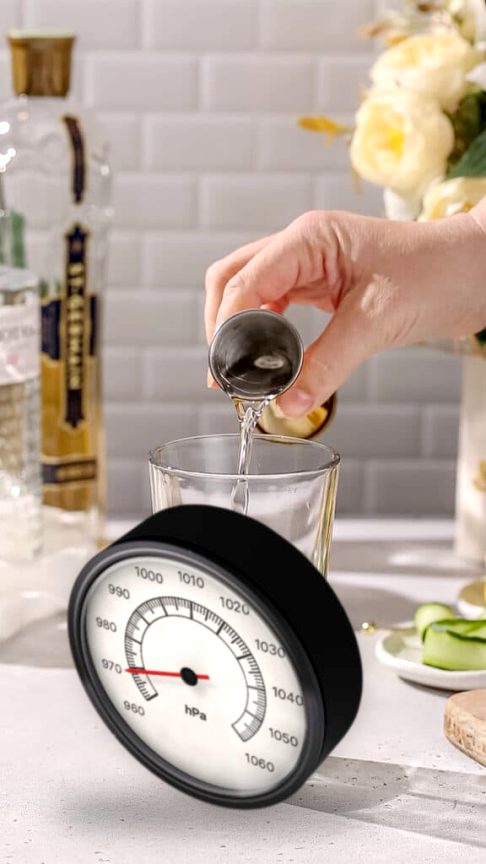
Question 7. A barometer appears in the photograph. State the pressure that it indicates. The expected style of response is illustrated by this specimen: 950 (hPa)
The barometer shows 970 (hPa)
